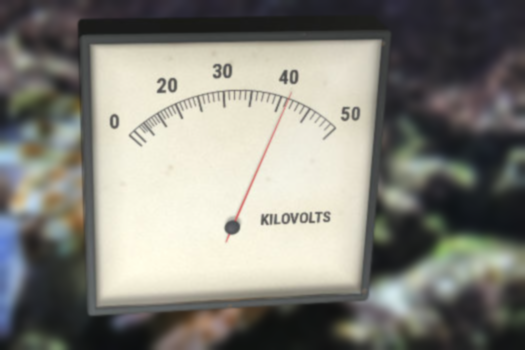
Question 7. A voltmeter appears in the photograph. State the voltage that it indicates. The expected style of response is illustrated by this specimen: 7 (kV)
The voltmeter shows 41 (kV)
